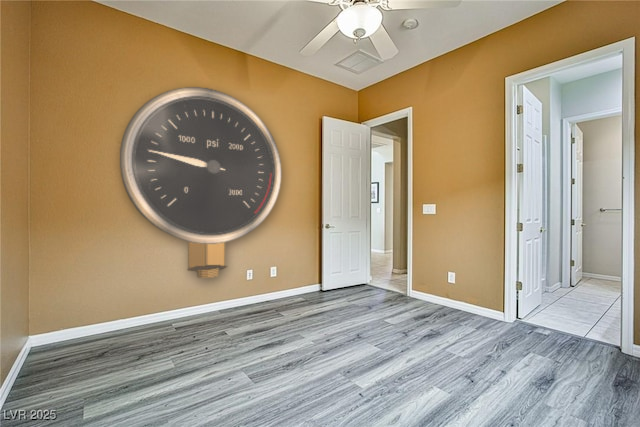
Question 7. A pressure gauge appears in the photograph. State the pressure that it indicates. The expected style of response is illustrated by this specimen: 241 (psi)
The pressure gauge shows 600 (psi)
